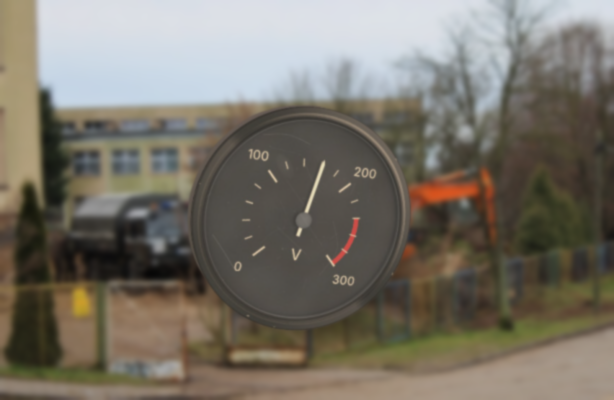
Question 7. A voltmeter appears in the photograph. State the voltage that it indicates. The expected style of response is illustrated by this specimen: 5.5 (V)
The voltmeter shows 160 (V)
